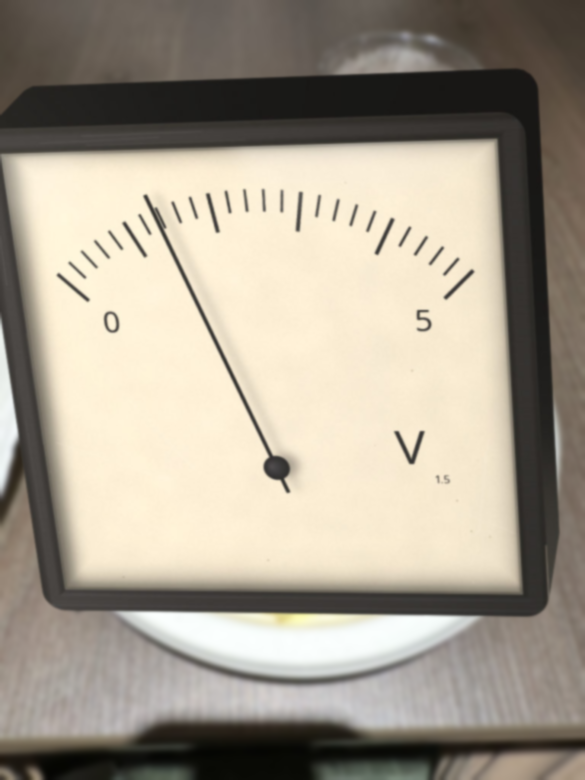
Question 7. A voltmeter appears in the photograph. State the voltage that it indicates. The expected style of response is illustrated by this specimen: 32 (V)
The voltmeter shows 1.4 (V)
